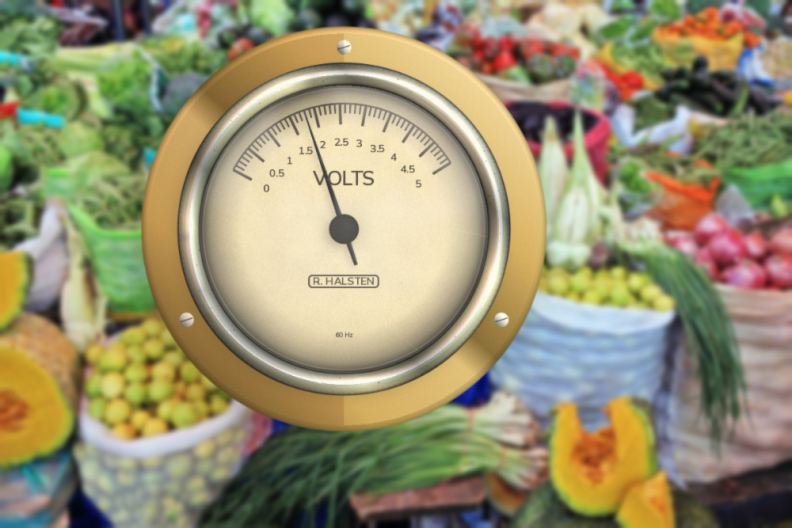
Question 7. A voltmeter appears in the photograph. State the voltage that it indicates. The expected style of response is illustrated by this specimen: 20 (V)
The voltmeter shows 1.8 (V)
